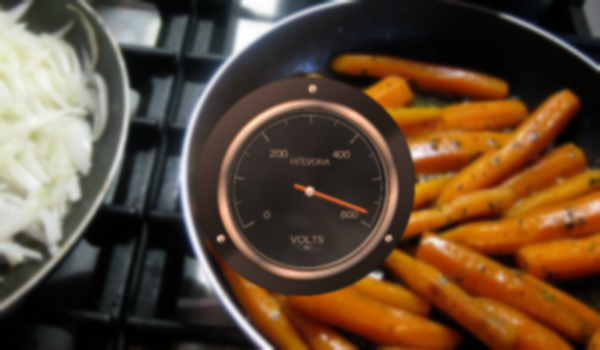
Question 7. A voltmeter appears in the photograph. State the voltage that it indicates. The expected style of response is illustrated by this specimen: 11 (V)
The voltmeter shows 575 (V)
